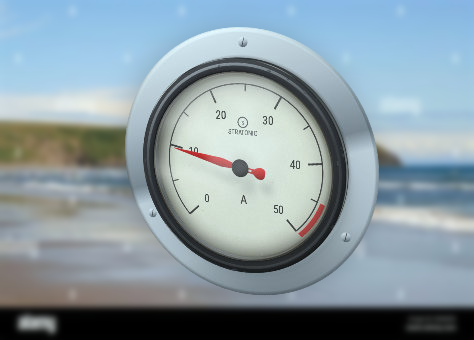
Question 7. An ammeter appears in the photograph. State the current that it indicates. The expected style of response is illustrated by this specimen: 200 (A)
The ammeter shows 10 (A)
